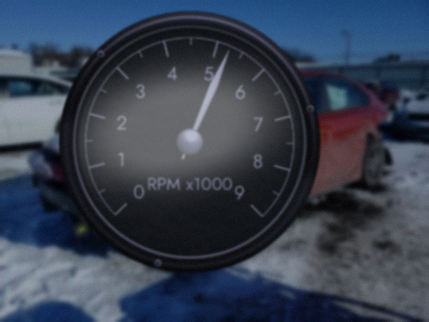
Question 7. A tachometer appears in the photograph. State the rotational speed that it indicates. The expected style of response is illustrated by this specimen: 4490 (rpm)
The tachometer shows 5250 (rpm)
